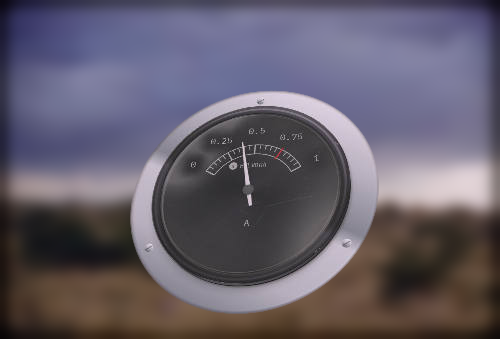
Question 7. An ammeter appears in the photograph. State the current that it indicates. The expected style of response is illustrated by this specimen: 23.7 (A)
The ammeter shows 0.4 (A)
